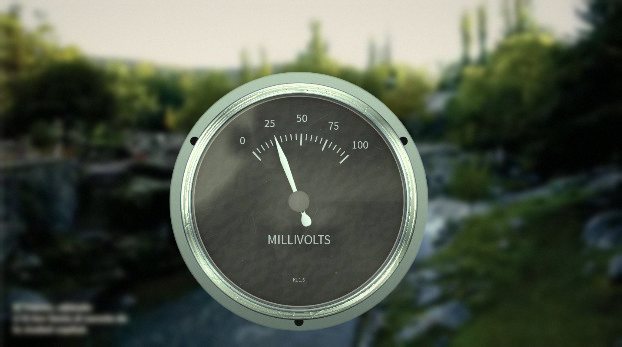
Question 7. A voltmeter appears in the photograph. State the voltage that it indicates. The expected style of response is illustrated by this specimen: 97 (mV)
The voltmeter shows 25 (mV)
